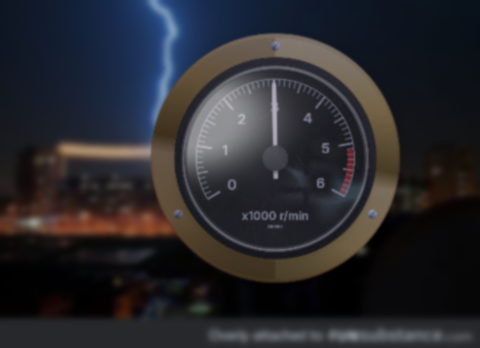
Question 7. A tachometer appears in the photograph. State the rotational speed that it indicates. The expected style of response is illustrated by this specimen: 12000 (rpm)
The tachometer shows 3000 (rpm)
